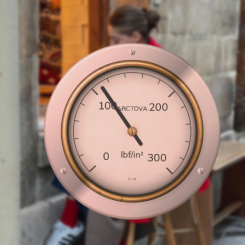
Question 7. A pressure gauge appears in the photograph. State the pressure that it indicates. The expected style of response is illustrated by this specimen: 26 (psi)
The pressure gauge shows 110 (psi)
